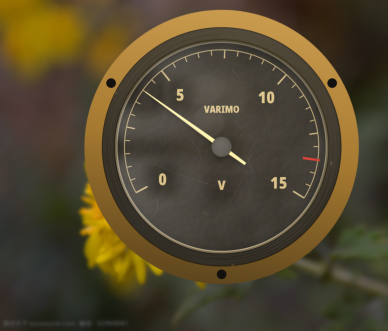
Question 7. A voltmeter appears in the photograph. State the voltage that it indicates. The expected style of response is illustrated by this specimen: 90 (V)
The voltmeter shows 4 (V)
